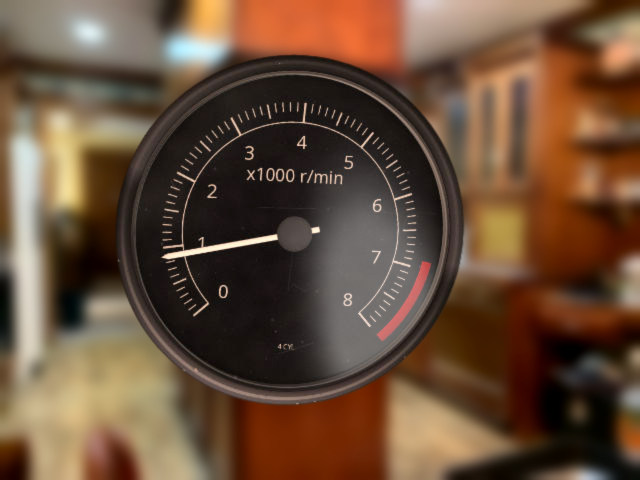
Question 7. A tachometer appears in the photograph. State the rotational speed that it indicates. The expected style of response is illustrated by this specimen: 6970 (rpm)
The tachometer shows 900 (rpm)
